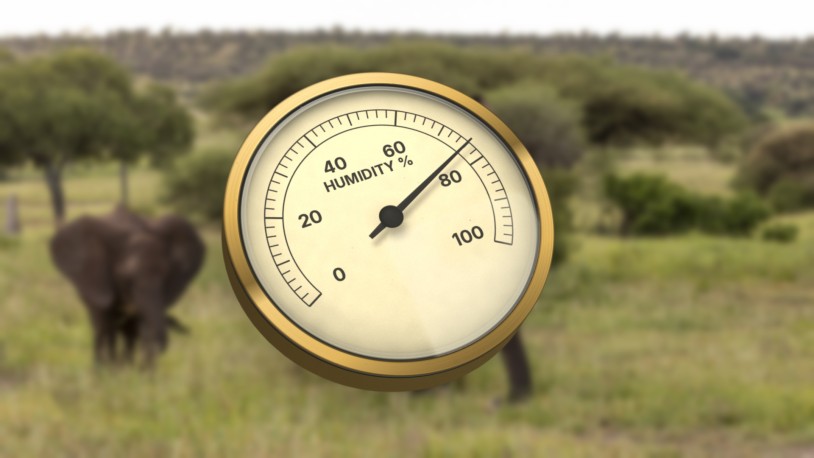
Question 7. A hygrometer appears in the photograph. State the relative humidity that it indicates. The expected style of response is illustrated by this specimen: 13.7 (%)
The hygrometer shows 76 (%)
